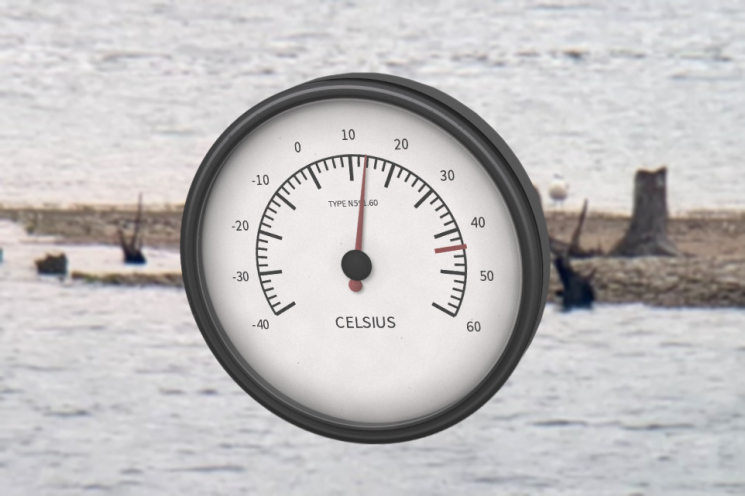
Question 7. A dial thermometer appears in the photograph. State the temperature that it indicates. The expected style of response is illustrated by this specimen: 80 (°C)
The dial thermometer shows 14 (°C)
